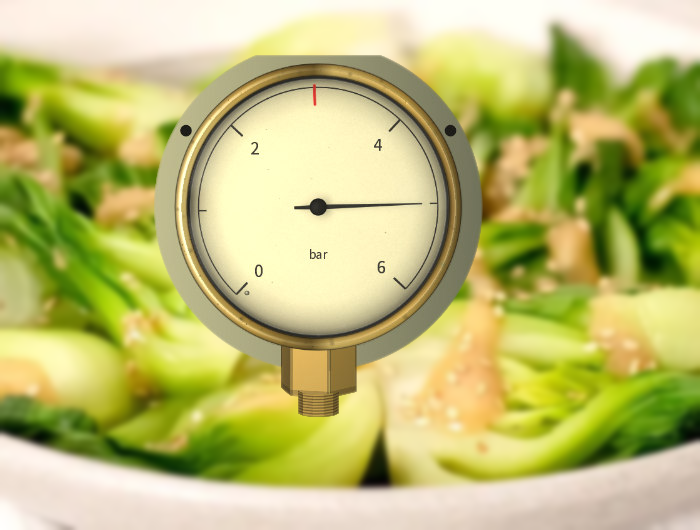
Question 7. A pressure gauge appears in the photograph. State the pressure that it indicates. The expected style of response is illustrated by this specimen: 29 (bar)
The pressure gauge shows 5 (bar)
